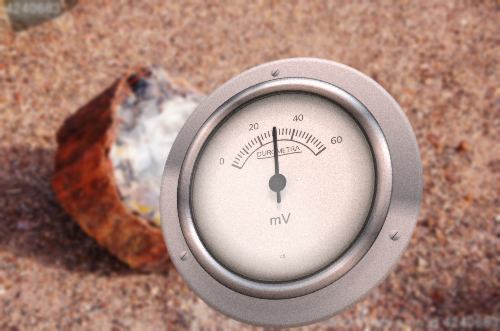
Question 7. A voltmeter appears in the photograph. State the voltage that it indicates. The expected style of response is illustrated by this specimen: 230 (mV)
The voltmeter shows 30 (mV)
